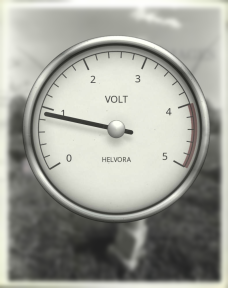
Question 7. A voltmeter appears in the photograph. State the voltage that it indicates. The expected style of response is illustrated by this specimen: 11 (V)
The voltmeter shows 0.9 (V)
